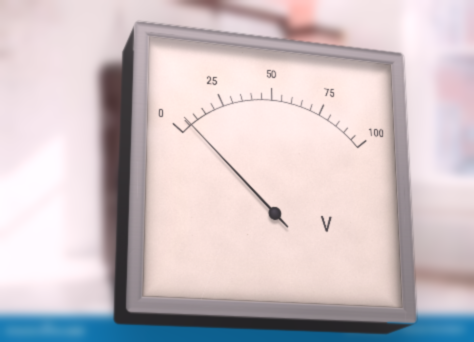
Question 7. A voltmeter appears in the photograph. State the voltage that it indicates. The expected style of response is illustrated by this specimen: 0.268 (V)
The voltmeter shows 5 (V)
